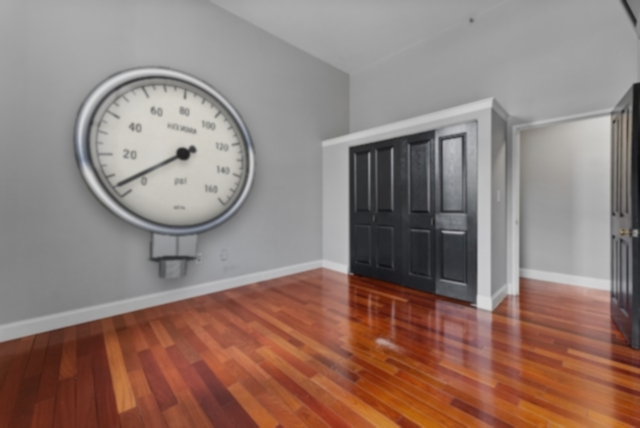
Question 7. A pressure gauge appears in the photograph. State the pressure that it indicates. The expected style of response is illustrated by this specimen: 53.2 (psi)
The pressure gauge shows 5 (psi)
